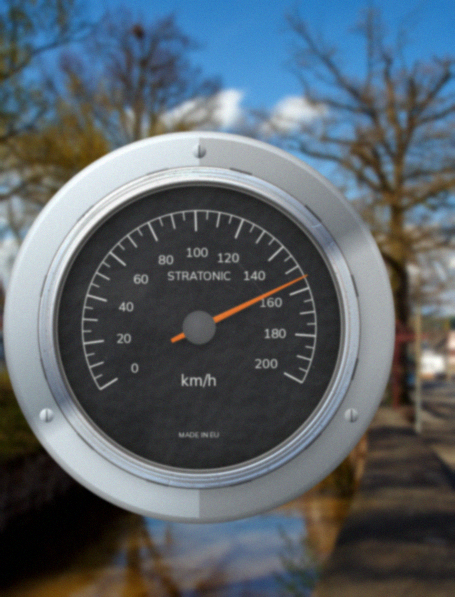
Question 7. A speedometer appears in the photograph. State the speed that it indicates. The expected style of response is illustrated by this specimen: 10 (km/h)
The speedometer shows 155 (km/h)
